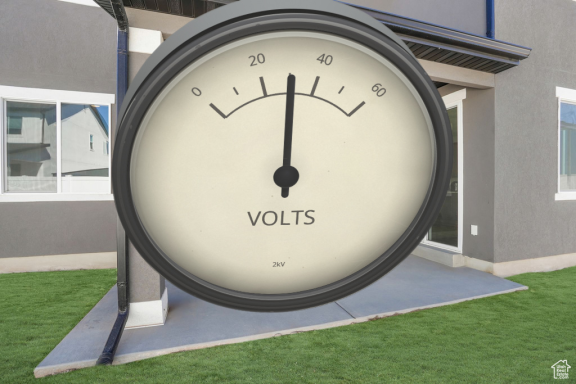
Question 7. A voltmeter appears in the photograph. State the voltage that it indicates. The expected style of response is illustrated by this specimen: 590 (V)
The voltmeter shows 30 (V)
